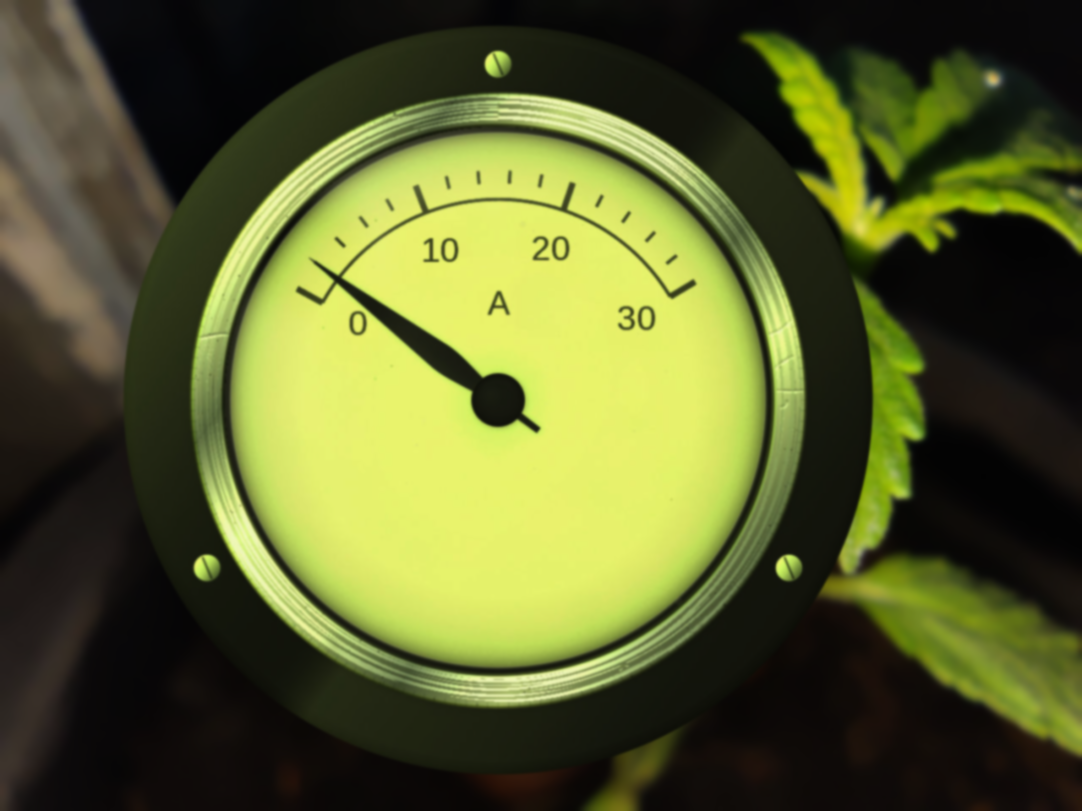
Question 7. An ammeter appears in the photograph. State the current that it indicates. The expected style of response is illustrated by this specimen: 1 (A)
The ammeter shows 2 (A)
